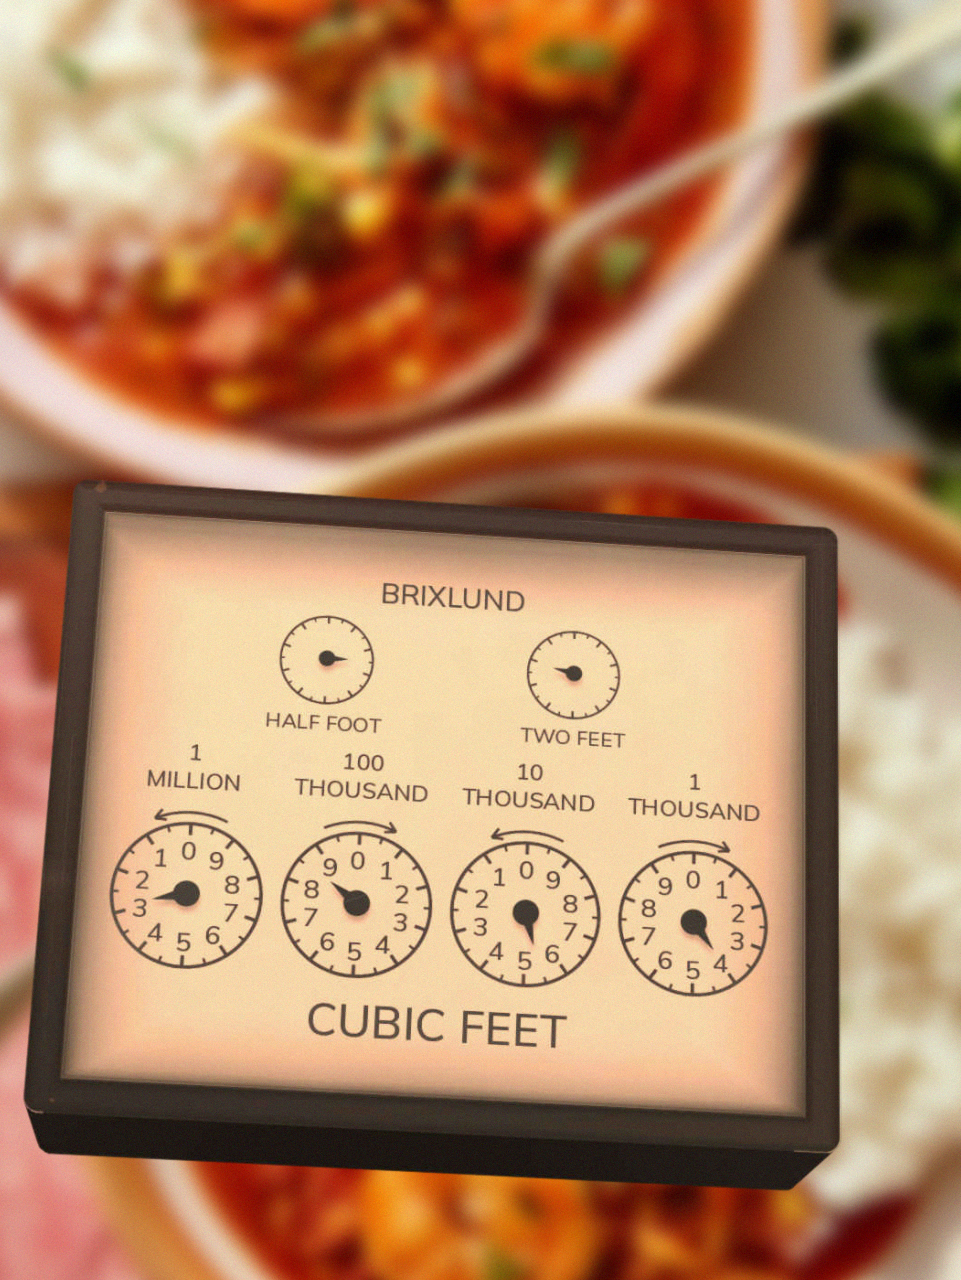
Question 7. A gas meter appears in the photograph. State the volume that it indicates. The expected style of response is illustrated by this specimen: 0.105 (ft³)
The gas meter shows 285400 (ft³)
